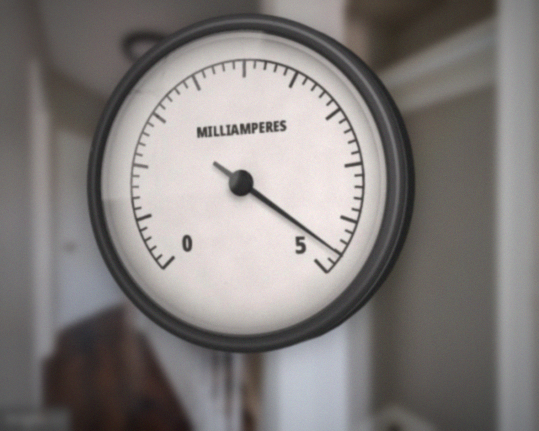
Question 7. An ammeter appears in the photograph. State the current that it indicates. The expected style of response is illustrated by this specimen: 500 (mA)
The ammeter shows 4.8 (mA)
